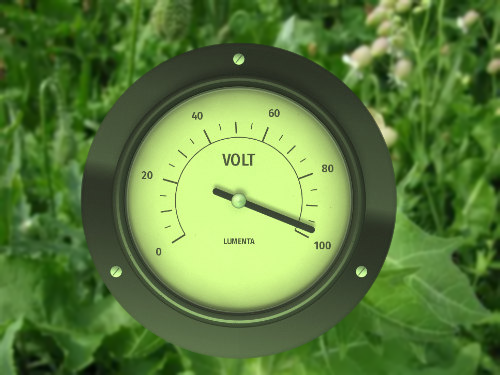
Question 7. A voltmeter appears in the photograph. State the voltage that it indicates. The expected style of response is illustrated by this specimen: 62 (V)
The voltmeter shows 97.5 (V)
